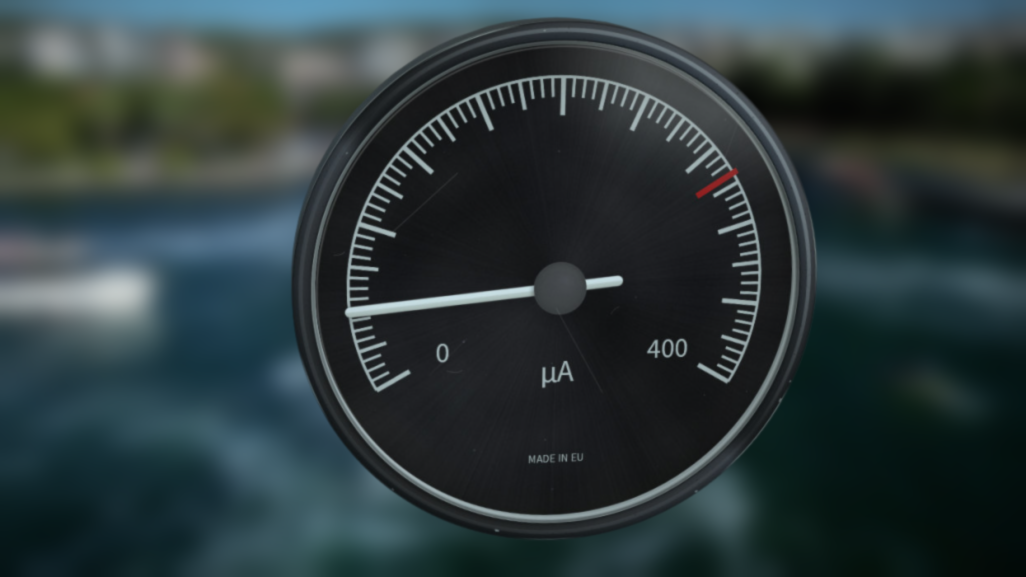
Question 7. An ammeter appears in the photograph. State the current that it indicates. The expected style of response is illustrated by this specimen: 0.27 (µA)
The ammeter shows 40 (µA)
